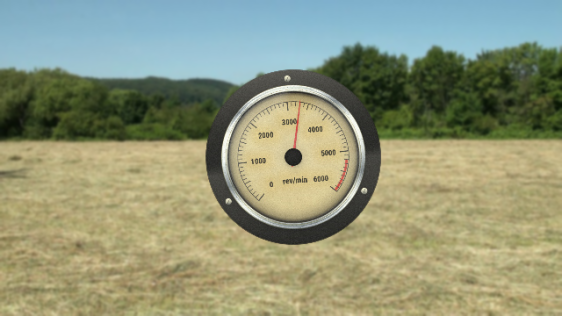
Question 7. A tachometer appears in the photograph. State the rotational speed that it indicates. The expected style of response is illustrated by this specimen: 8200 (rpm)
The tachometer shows 3300 (rpm)
